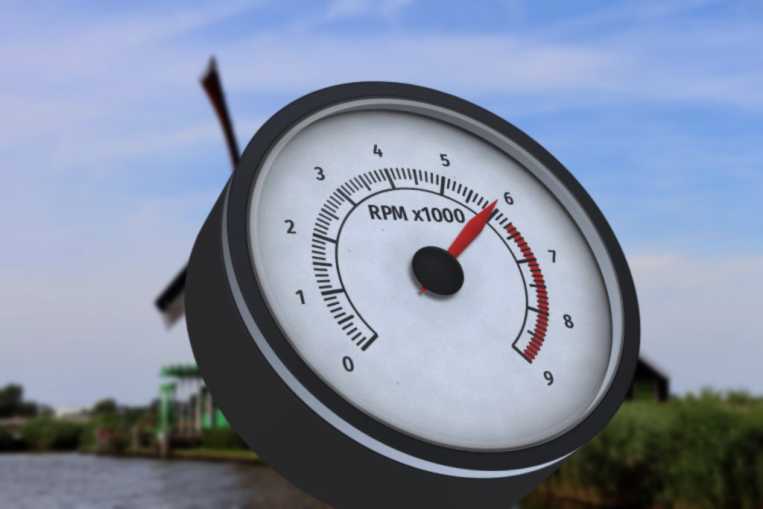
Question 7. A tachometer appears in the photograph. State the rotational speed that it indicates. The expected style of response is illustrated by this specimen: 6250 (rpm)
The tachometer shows 5900 (rpm)
